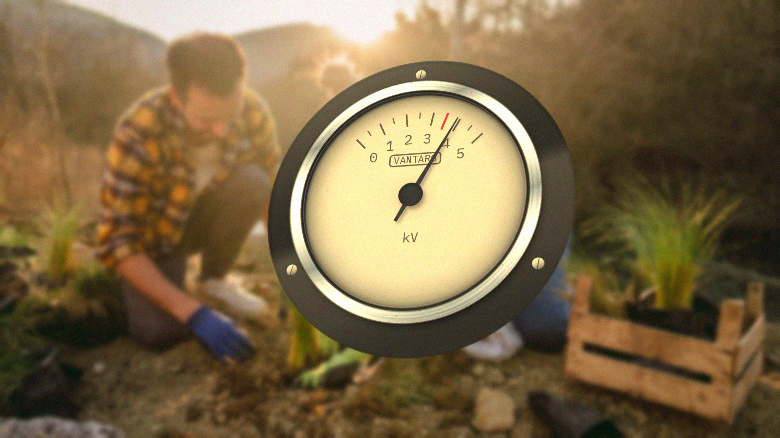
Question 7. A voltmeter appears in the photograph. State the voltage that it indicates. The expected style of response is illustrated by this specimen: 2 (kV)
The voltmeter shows 4 (kV)
